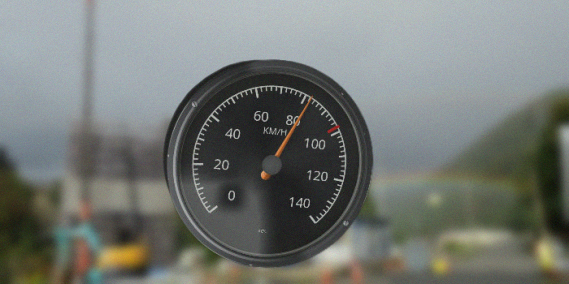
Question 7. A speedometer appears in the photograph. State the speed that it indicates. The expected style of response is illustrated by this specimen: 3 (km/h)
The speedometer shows 82 (km/h)
